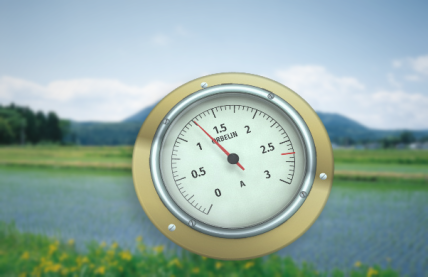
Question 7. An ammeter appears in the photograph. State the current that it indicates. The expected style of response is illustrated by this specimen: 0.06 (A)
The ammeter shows 1.25 (A)
